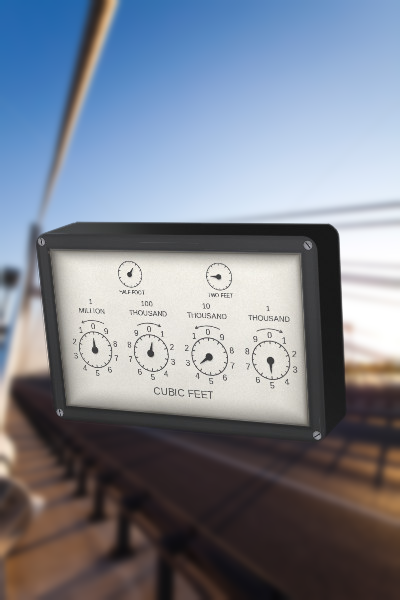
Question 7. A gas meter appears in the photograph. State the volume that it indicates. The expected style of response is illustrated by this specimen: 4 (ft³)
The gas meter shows 3500 (ft³)
